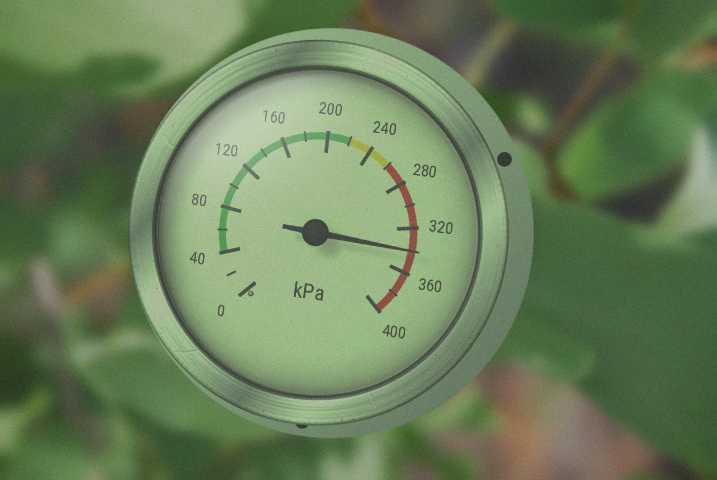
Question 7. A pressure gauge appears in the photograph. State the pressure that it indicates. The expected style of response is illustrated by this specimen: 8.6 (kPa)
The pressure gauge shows 340 (kPa)
